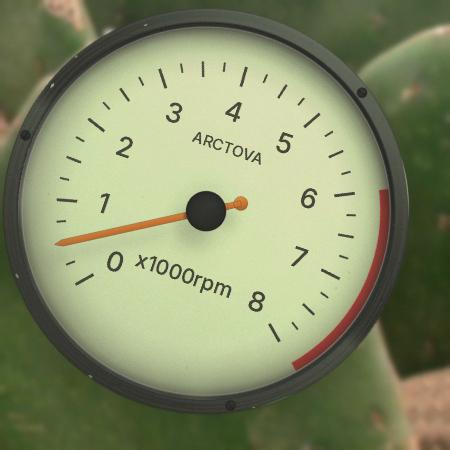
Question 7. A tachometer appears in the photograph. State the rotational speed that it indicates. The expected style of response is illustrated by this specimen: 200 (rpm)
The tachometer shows 500 (rpm)
